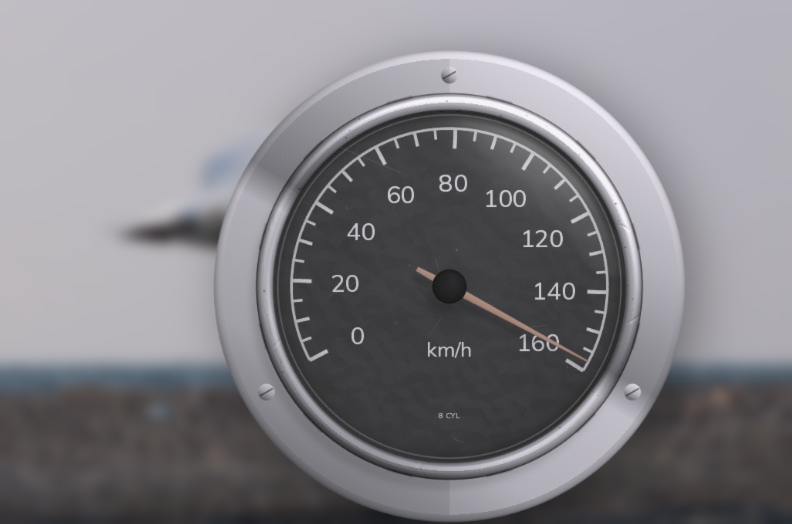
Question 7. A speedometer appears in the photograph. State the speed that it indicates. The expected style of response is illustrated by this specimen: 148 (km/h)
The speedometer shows 157.5 (km/h)
